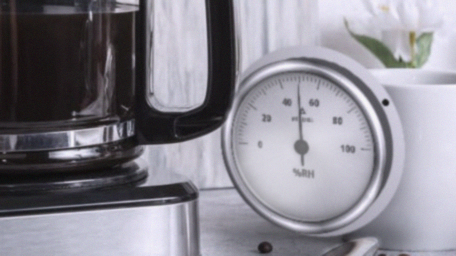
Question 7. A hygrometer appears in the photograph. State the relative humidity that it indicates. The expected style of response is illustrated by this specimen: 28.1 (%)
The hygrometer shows 50 (%)
